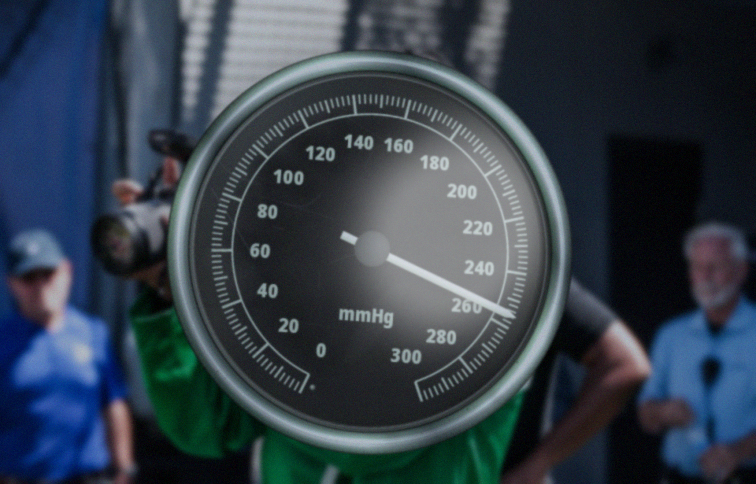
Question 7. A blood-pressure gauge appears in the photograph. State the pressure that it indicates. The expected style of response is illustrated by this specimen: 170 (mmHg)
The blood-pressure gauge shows 256 (mmHg)
